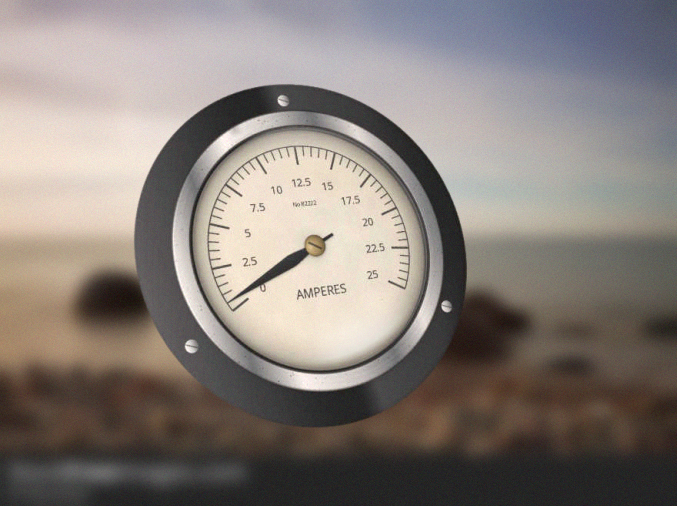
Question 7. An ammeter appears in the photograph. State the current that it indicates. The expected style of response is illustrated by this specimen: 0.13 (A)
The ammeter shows 0.5 (A)
